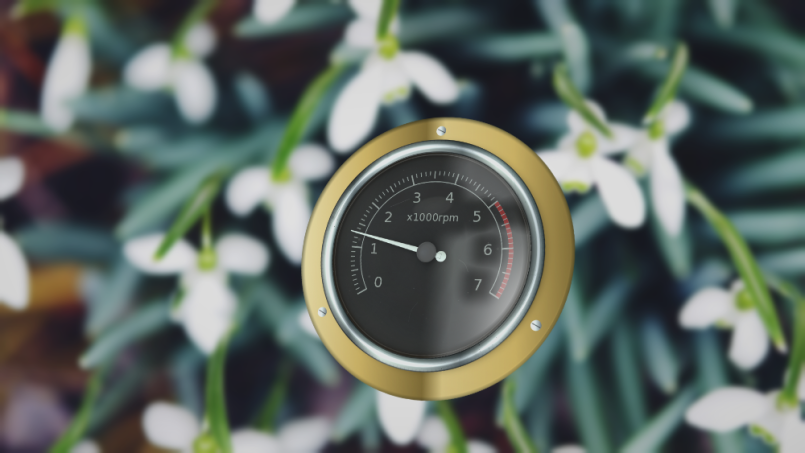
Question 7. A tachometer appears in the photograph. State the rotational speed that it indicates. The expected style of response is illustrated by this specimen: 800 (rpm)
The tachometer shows 1300 (rpm)
